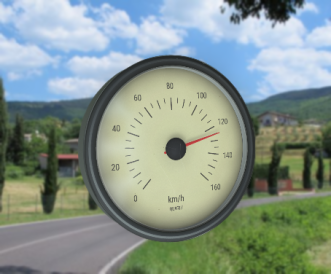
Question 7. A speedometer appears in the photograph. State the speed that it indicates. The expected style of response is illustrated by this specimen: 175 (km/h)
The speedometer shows 125 (km/h)
